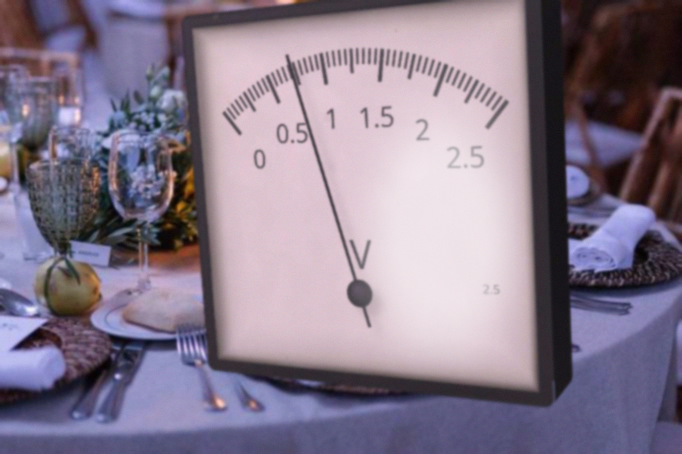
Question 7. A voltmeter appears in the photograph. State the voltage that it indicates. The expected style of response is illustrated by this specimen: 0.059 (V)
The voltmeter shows 0.75 (V)
